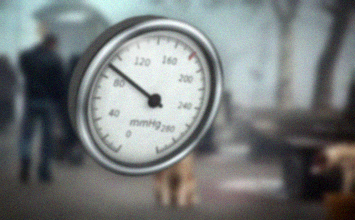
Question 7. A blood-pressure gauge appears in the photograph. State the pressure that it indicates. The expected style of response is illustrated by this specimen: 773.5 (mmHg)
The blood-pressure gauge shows 90 (mmHg)
